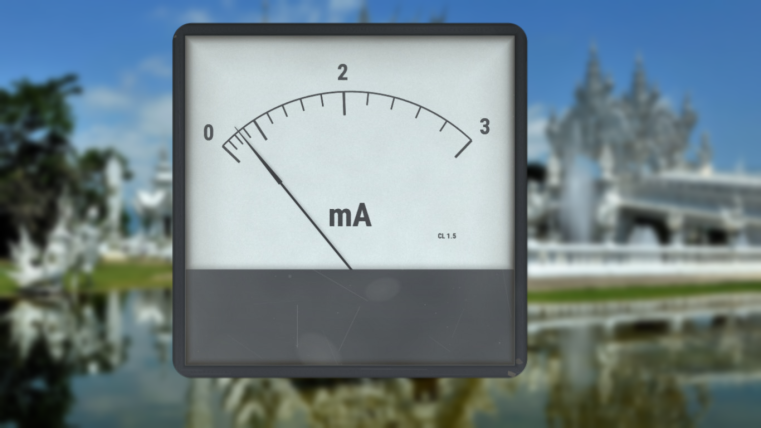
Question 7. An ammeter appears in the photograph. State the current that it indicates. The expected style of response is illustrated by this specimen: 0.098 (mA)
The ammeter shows 0.7 (mA)
